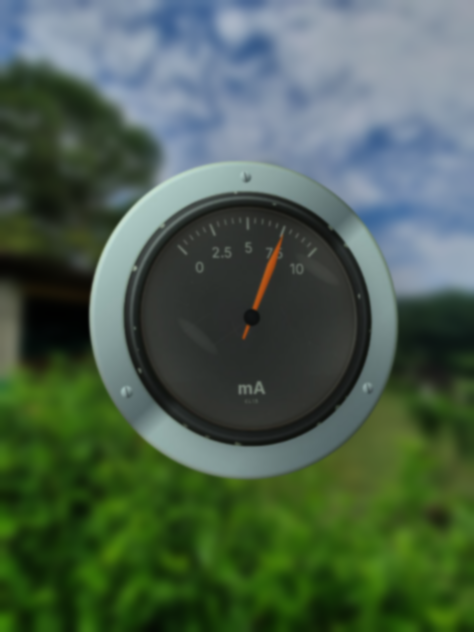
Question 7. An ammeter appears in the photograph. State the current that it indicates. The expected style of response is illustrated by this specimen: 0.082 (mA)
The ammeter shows 7.5 (mA)
